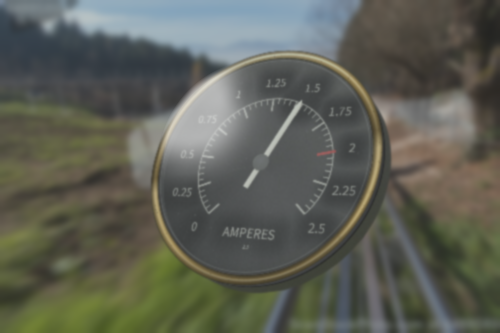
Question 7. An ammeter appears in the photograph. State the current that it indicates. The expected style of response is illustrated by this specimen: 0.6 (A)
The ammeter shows 1.5 (A)
